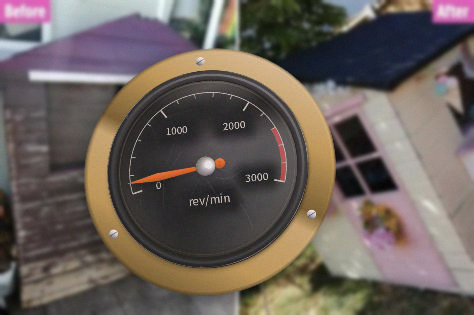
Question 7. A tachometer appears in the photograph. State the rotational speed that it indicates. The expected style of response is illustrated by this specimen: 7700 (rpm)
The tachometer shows 100 (rpm)
